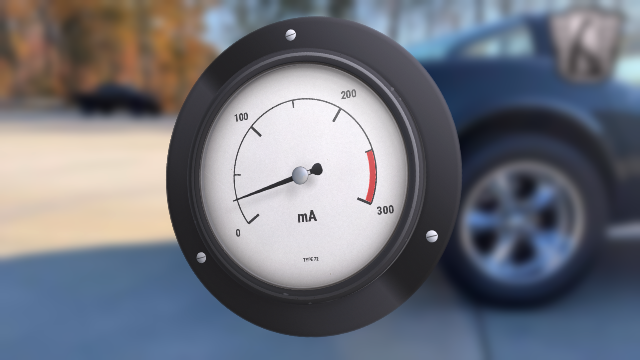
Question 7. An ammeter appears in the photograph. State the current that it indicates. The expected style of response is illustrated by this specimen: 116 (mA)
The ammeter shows 25 (mA)
